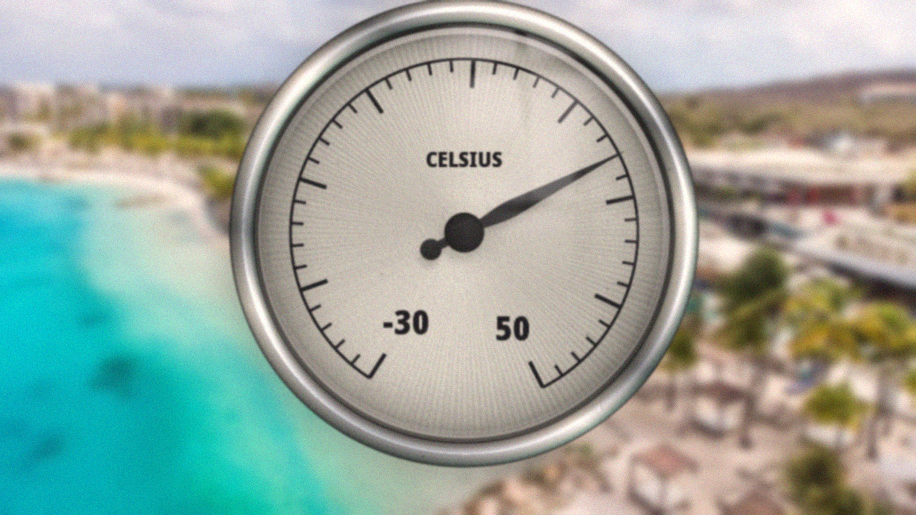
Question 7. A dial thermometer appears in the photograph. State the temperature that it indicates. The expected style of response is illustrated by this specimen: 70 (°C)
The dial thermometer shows 26 (°C)
